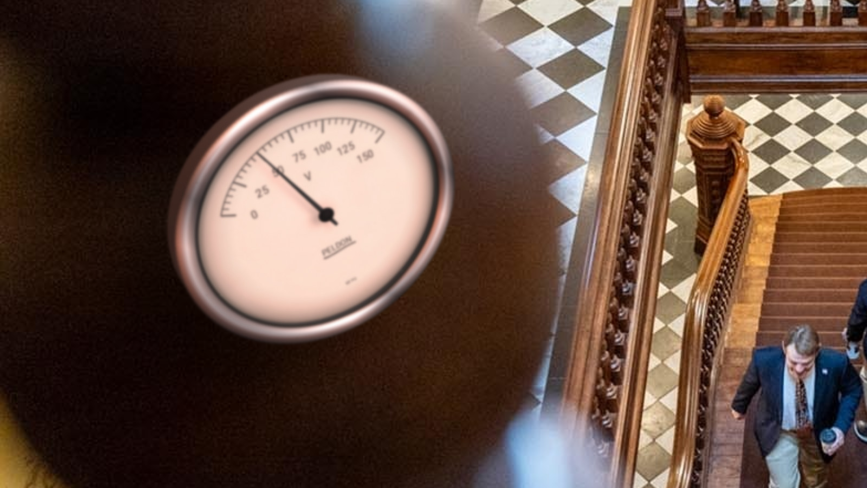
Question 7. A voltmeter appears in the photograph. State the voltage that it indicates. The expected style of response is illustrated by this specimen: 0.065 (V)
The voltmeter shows 50 (V)
